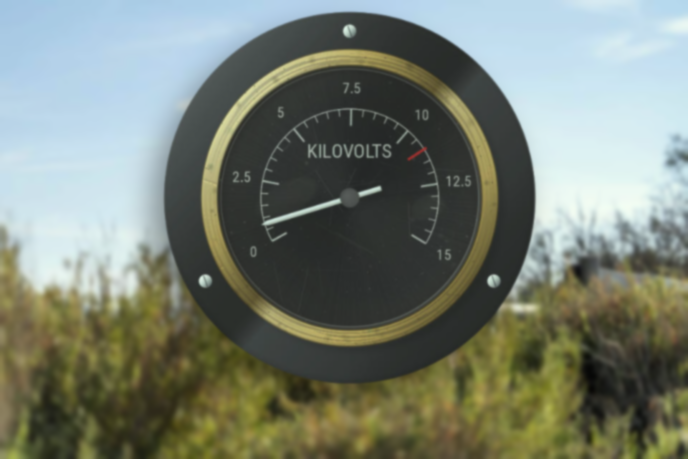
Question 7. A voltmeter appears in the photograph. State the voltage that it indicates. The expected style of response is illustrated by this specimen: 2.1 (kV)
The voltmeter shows 0.75 (kV)
